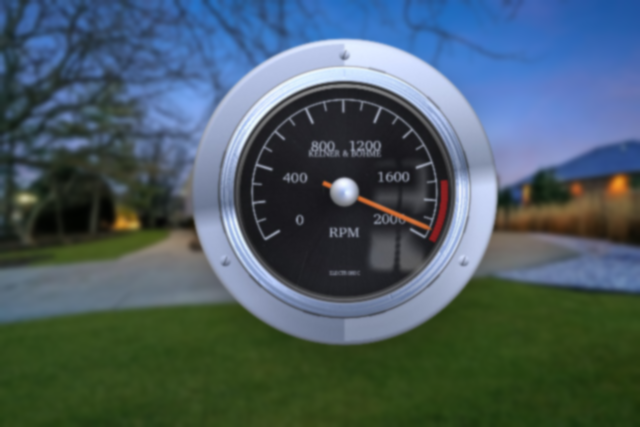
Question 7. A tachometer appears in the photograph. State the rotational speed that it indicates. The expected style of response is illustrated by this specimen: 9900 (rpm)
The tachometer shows 1950 (rpm)
